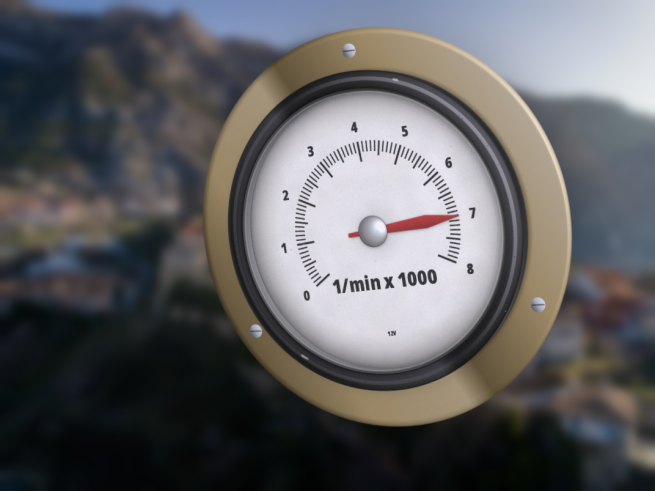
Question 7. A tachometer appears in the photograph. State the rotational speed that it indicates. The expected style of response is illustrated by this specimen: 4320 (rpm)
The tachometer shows 7000 (rpm)
